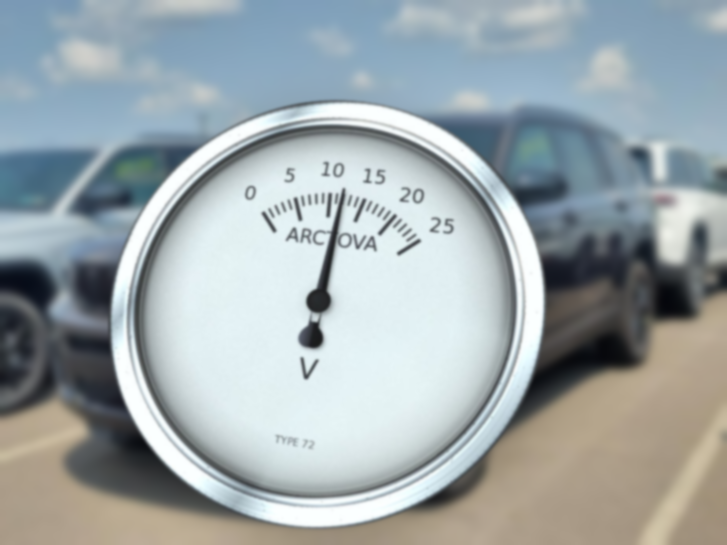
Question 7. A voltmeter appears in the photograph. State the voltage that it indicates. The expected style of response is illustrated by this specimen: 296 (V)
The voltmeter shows 12 (V)
